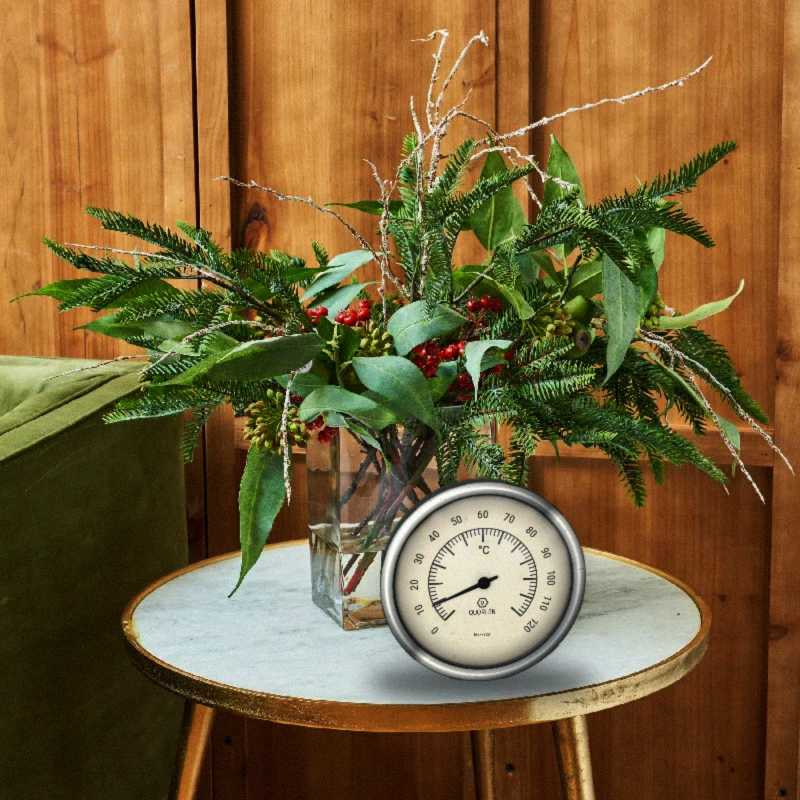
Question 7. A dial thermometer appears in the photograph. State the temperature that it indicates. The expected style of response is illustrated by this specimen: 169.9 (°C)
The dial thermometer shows 10 (°C)
